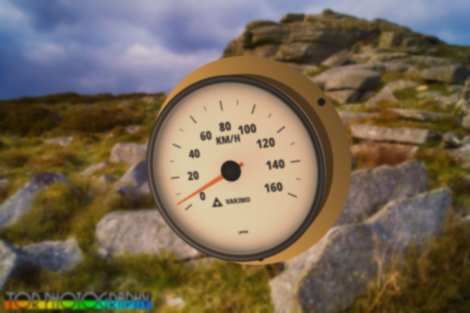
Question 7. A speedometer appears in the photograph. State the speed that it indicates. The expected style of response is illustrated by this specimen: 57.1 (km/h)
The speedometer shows 5 (km/h)
